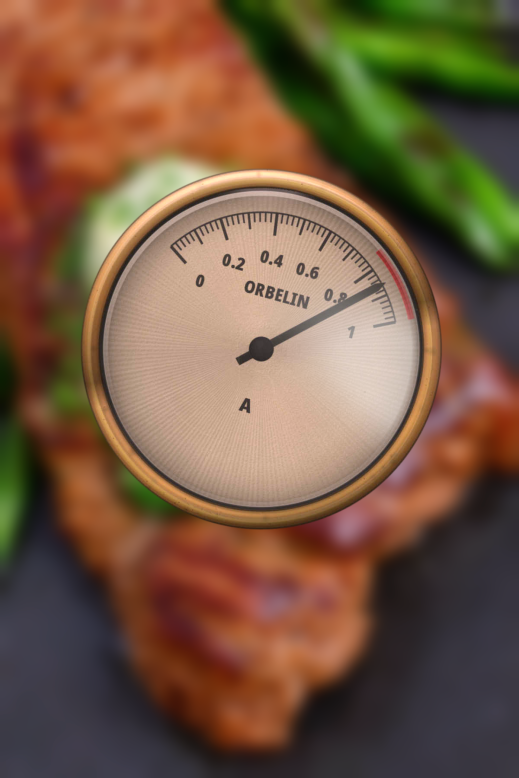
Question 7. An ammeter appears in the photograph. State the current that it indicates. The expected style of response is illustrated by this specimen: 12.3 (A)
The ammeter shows 0.86 (A)
